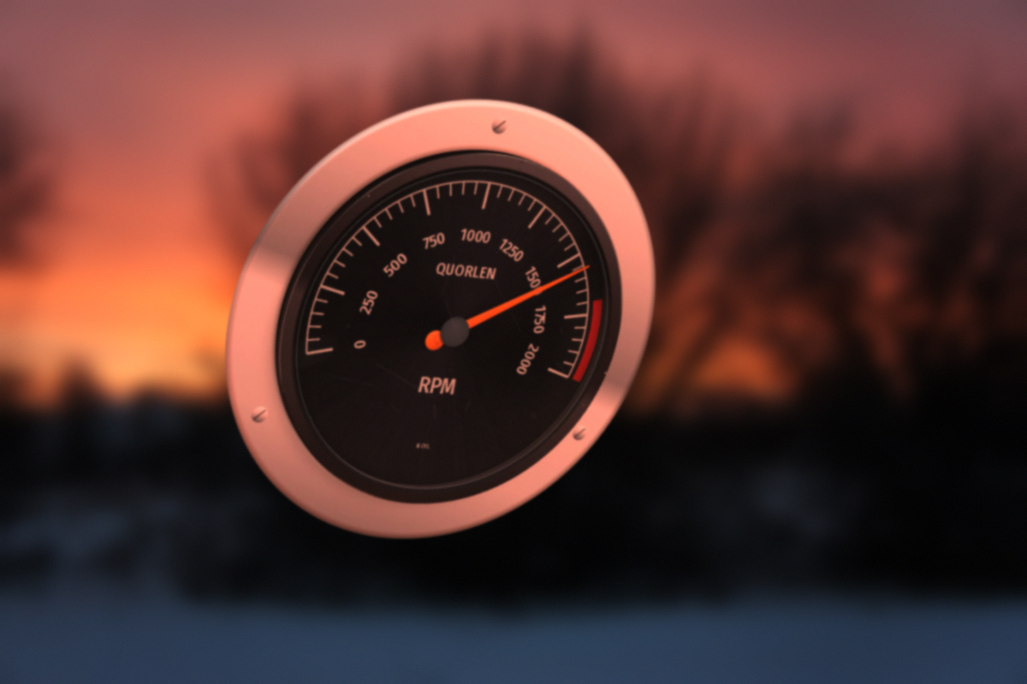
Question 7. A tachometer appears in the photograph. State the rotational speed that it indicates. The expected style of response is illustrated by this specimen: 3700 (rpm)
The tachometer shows 1550 (rpm)
